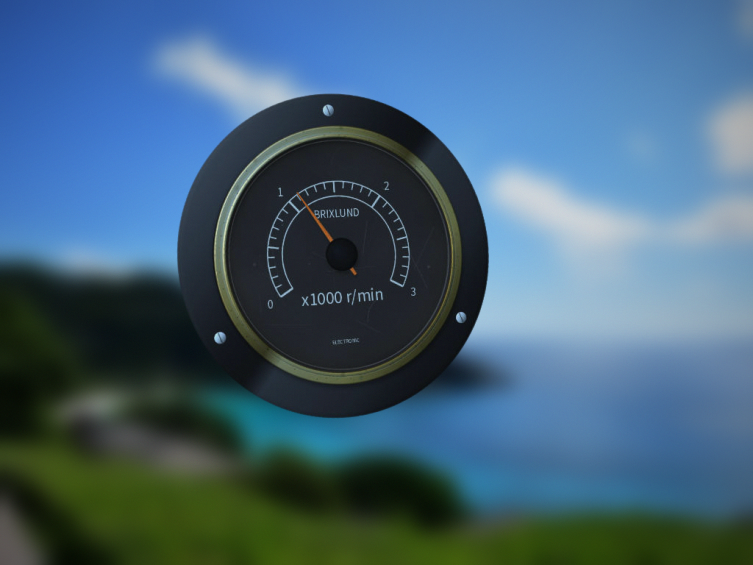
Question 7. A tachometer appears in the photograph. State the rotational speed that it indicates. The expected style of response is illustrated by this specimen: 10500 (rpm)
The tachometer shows 1100 (rpm)
